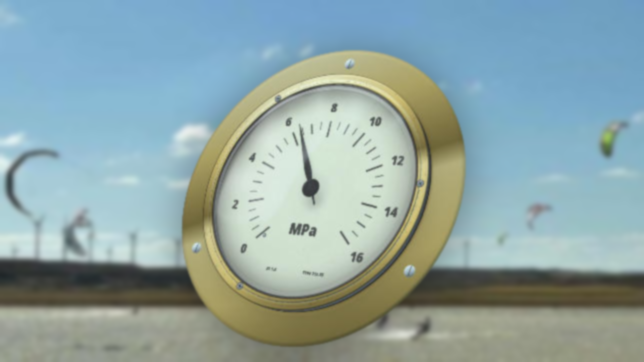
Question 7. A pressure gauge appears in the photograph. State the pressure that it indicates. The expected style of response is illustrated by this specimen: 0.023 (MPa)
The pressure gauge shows 6.5 (MPa)
